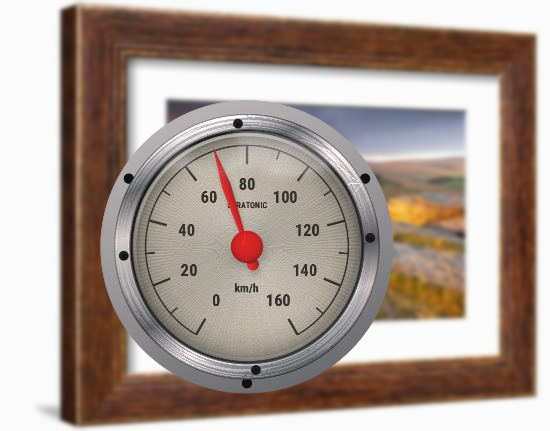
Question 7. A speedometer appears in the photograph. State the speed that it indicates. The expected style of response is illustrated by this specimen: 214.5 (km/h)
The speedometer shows 70 (km/h)
